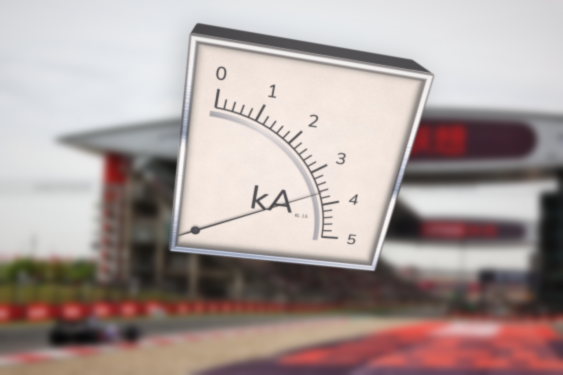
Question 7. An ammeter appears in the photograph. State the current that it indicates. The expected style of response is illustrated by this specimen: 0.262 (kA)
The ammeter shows 3.6 (kA)
